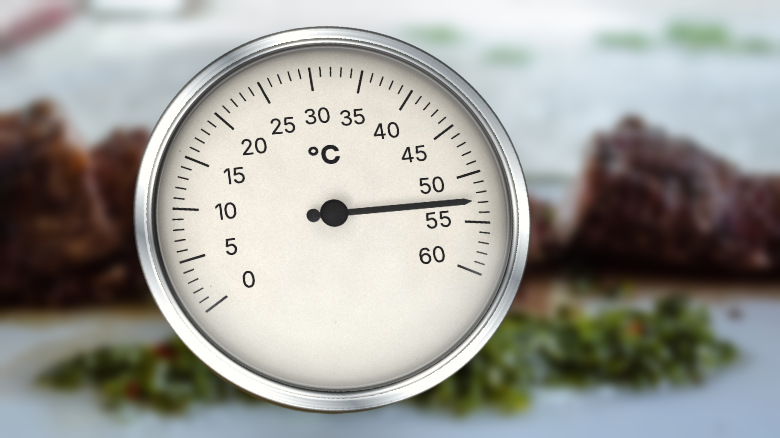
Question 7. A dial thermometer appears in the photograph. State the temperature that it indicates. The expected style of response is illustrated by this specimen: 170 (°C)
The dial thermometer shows 53 (°C)
